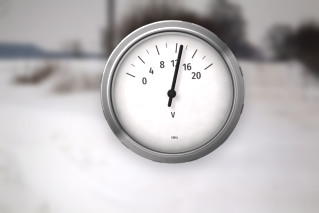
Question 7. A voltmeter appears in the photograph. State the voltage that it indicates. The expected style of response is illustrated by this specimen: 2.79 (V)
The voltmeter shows 13 (V)
